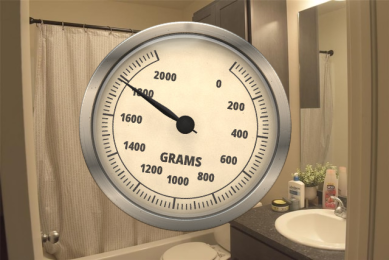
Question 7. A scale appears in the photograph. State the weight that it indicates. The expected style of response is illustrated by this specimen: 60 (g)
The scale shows 1780 (g)
